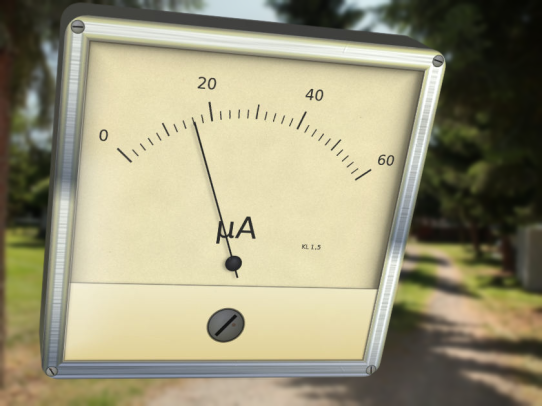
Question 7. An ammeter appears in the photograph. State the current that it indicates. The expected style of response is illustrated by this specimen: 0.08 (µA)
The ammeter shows 16 (µA)
